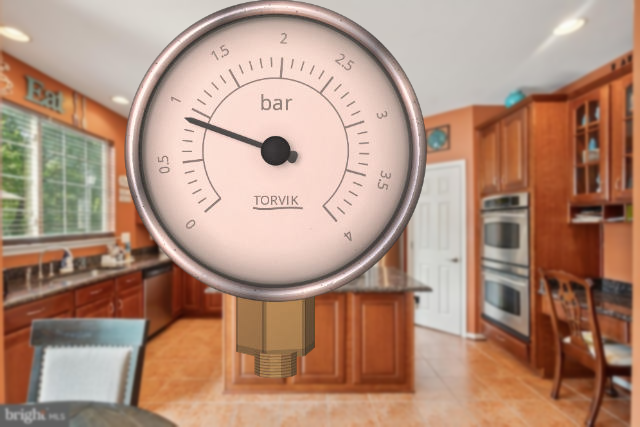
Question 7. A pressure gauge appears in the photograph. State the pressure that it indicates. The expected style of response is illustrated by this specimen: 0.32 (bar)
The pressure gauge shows 0.9 (bar)
